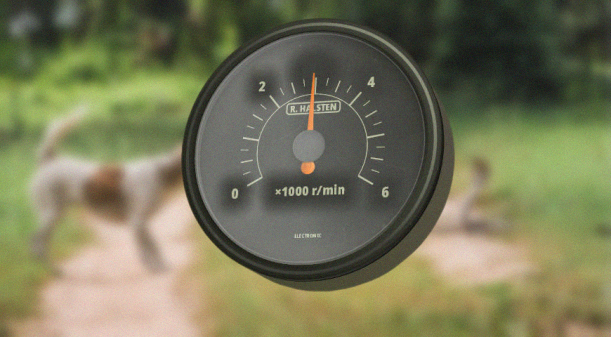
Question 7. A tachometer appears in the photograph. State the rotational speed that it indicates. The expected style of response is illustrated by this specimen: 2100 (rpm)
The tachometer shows 3000 (rpm)
